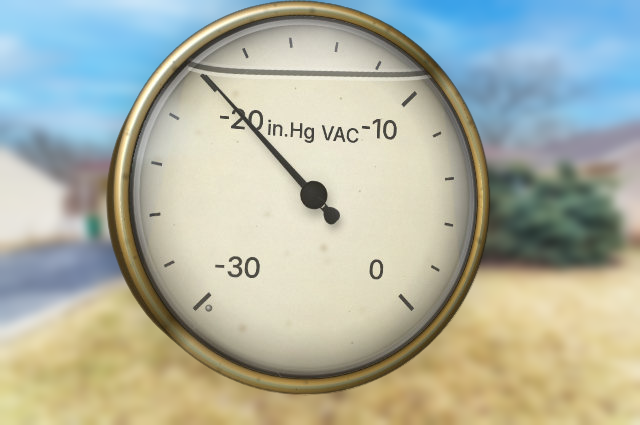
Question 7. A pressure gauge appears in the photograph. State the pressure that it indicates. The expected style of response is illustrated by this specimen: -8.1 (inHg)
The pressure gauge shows -20 (inHg)
